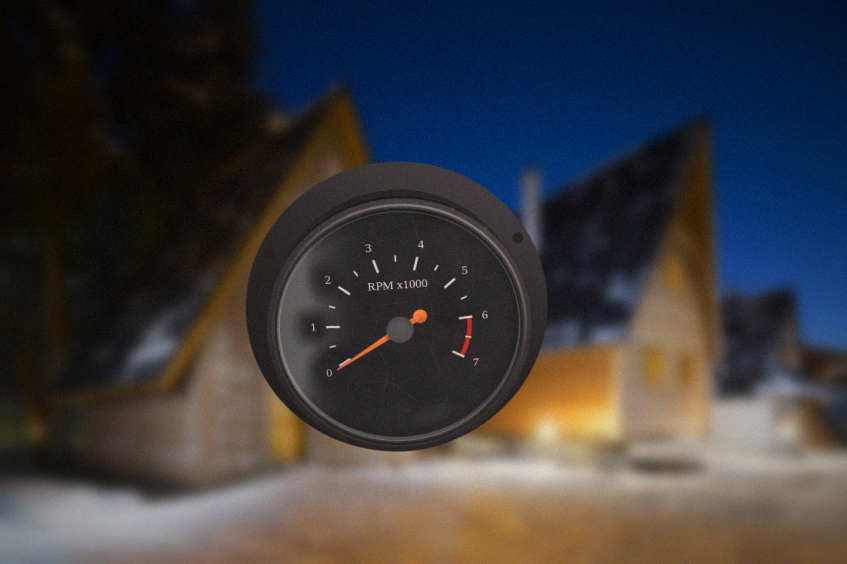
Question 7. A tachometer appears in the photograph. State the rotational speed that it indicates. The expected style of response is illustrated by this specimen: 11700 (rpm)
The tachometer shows 0 (rpm)
